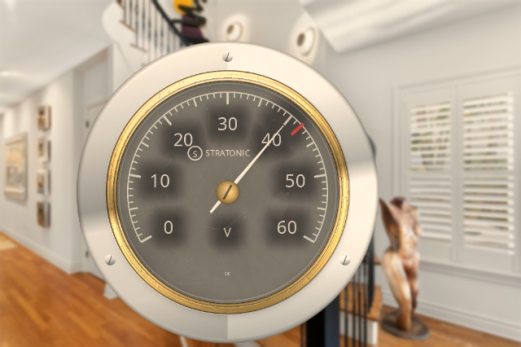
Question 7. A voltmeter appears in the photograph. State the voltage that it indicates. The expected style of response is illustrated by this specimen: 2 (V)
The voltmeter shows 40 (V)
